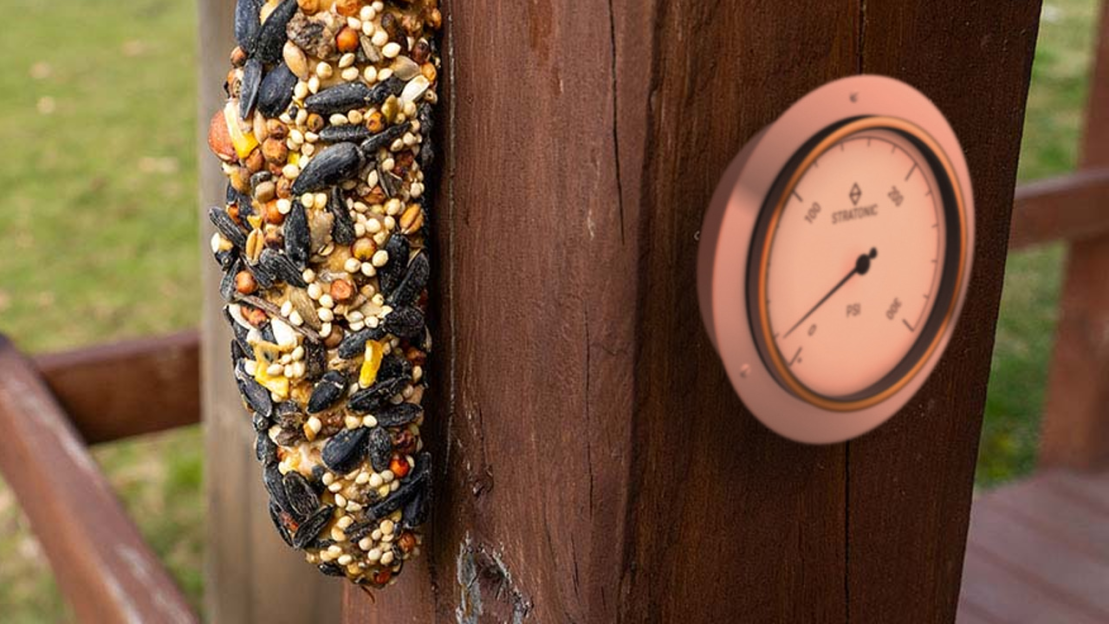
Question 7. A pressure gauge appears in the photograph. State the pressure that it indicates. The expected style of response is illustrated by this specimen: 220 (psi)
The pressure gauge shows 20 (psi)
